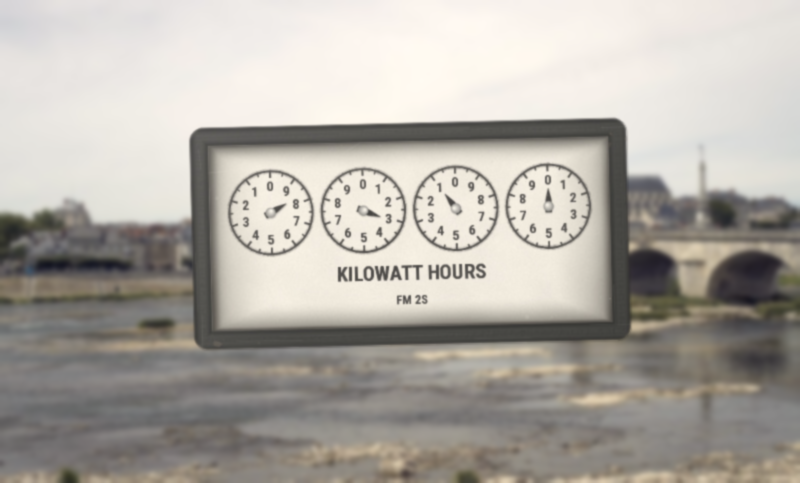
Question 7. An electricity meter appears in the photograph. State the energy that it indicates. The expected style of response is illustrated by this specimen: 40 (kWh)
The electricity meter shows 8310 (kWh)
